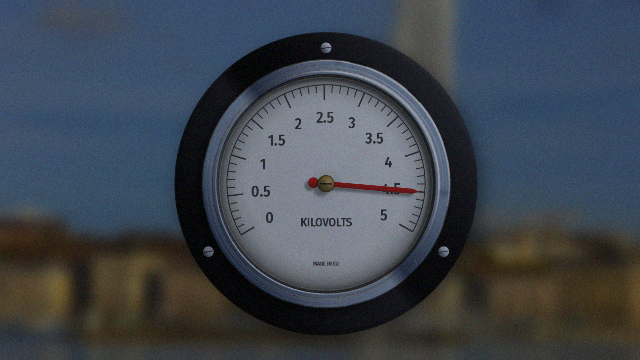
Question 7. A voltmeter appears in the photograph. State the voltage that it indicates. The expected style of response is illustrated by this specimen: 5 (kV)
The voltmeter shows 4.5 (kV)
